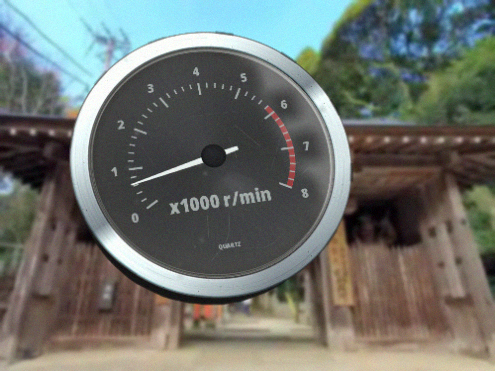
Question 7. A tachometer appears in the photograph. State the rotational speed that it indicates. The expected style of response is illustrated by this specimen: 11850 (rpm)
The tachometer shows 600 (rpm)
